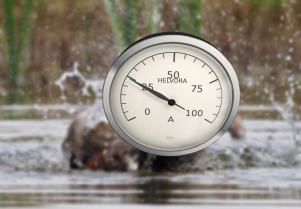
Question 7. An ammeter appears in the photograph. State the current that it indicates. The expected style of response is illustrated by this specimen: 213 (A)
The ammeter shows 25 (A)
